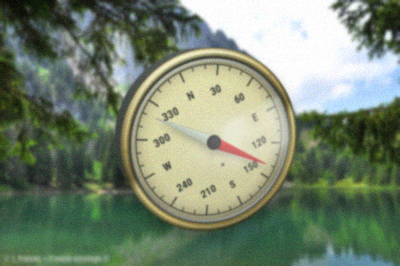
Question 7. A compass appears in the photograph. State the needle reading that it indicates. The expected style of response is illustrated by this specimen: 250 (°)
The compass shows 140 (°)
